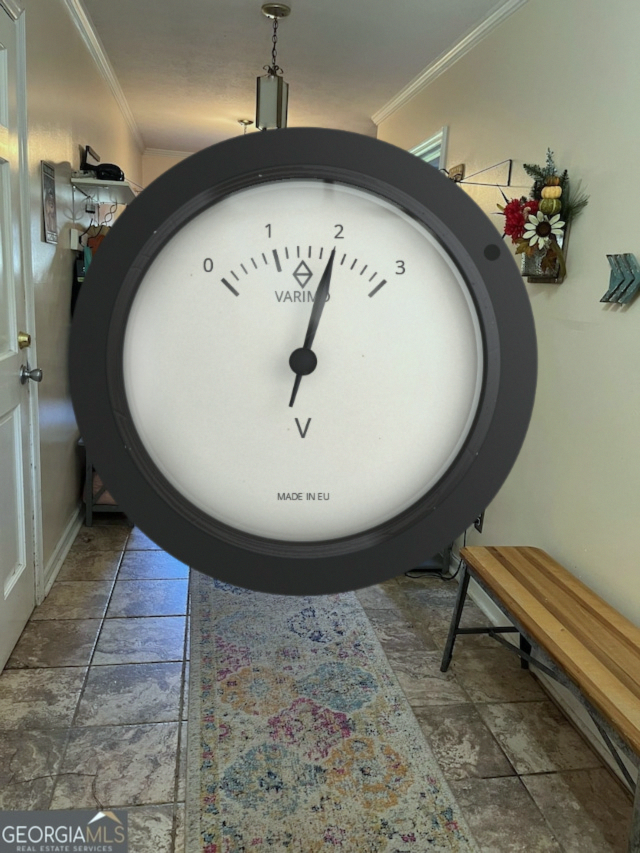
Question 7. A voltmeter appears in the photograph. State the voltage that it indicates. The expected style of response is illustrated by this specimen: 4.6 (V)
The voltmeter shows 2 (V)
